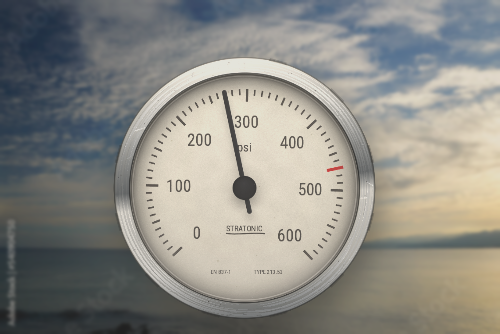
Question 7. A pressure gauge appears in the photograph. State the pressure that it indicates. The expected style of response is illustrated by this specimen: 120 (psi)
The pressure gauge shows 270 (psi)
